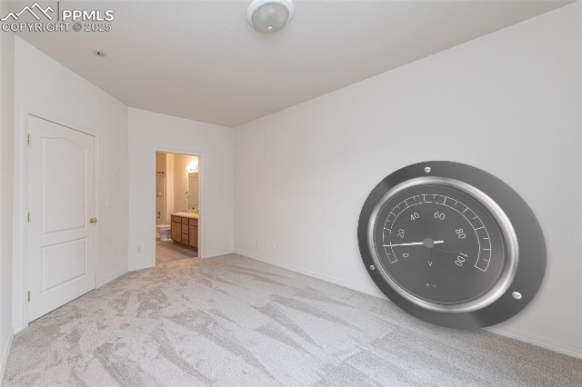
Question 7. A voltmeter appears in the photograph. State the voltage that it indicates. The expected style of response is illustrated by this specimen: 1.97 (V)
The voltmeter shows 10 (V)
